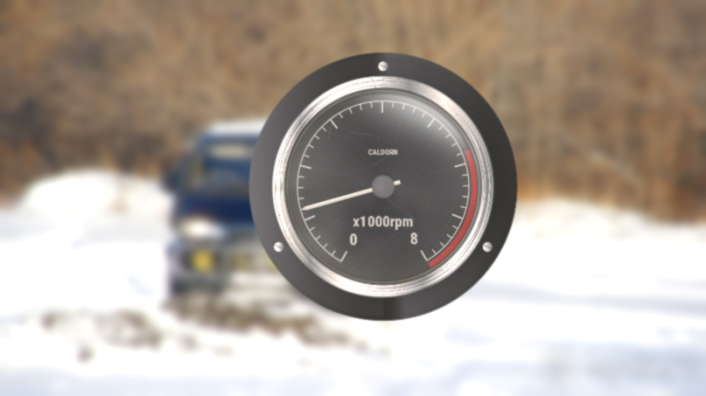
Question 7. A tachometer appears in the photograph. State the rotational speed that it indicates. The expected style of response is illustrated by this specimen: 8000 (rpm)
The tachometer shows 1200 (rpm)
